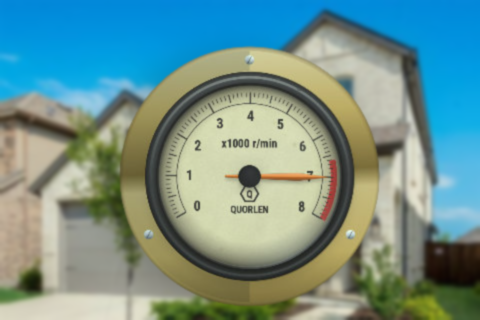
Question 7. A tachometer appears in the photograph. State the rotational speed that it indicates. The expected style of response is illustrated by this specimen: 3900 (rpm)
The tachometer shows 7000 (rpm)
